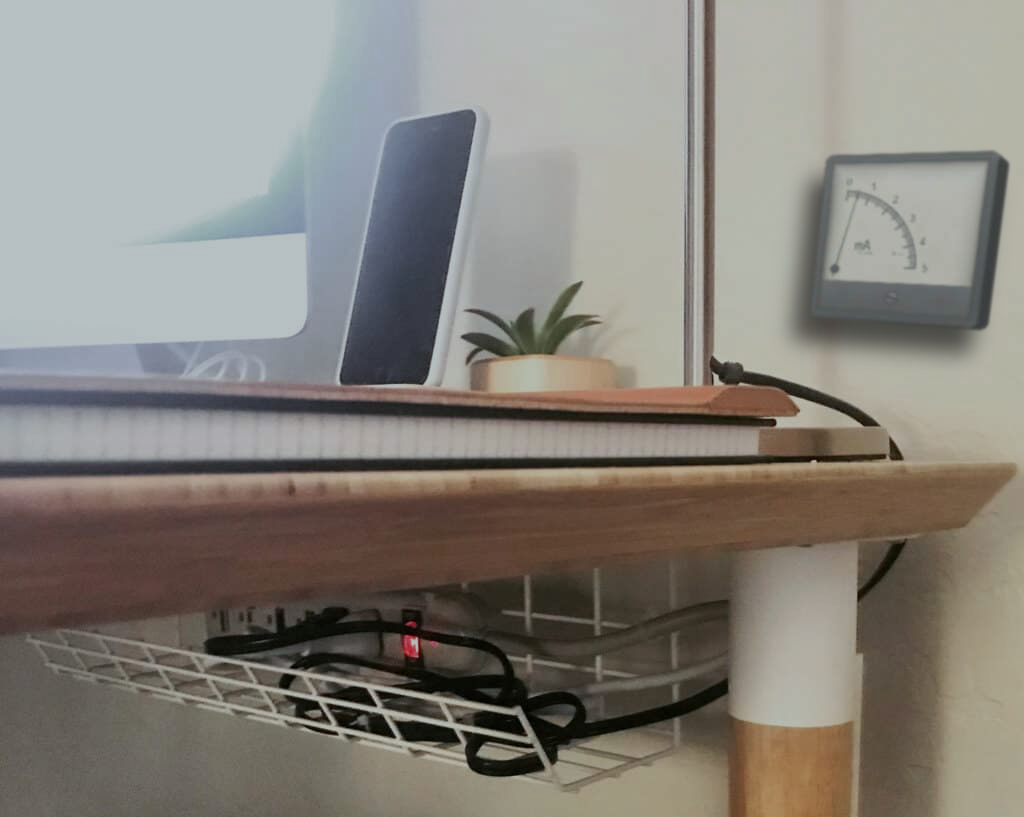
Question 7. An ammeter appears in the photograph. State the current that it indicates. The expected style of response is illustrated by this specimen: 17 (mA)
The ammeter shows 0.5 (mA)
